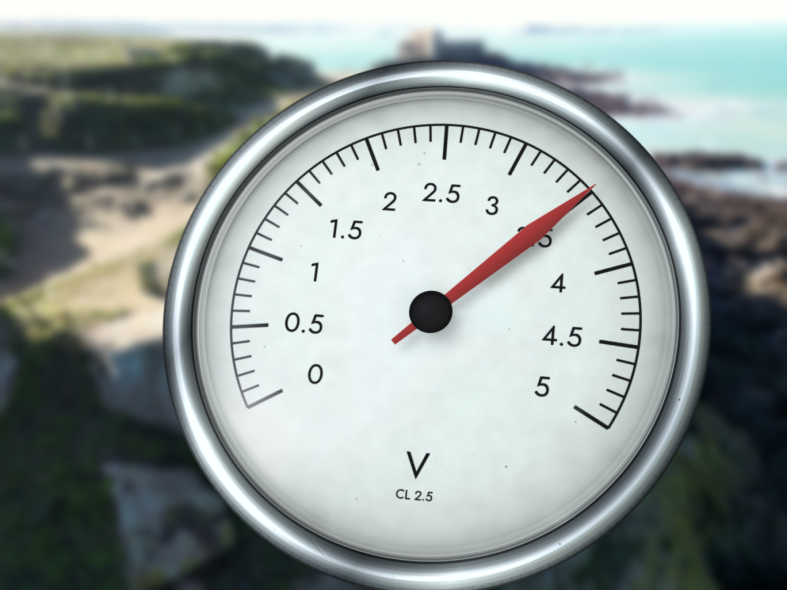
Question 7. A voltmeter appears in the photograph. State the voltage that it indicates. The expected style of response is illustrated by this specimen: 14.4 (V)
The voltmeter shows 3.5 (V)
